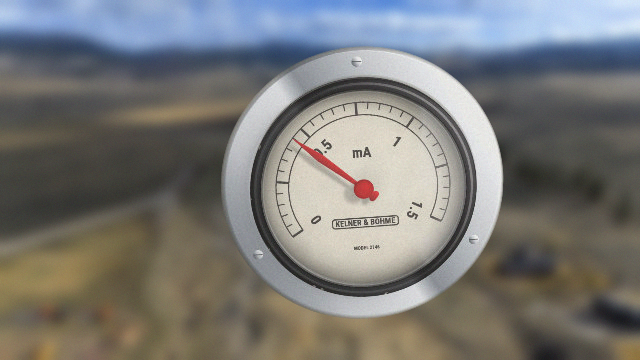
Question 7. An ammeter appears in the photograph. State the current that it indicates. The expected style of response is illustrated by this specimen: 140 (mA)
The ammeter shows 0.45 (mA)
